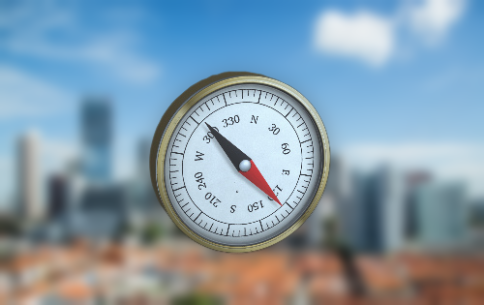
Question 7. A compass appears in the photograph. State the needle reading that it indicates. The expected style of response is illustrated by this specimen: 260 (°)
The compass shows 125 (°)
